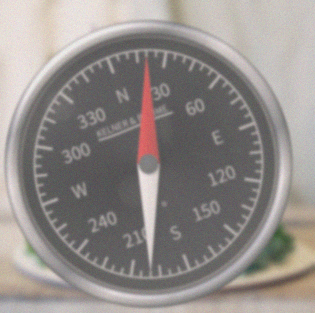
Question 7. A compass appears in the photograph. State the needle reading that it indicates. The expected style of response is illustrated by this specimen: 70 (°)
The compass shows 20 (°)
